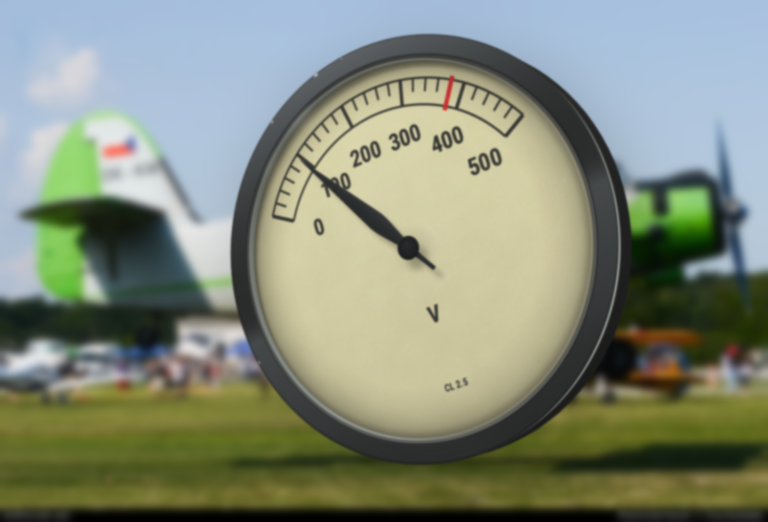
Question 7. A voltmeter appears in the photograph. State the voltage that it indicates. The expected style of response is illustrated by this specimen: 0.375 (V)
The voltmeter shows 100 (V)
